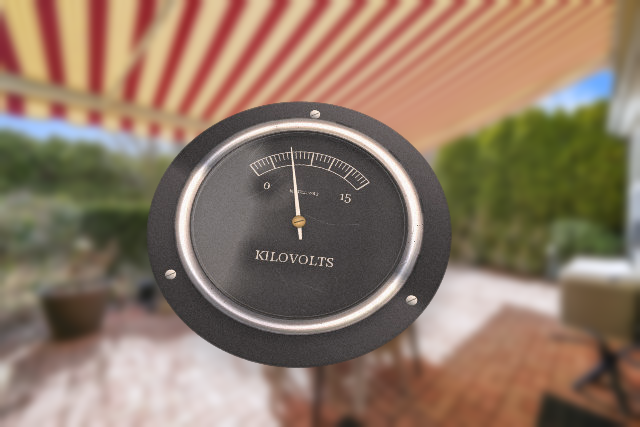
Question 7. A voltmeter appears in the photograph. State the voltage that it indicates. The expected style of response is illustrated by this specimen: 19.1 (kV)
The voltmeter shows 5 (kV)
